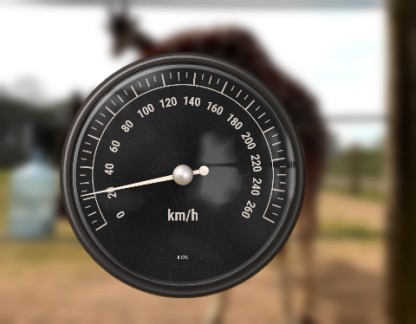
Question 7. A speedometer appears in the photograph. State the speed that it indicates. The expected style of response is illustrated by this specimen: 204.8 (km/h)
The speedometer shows 22.5 (km/h)
